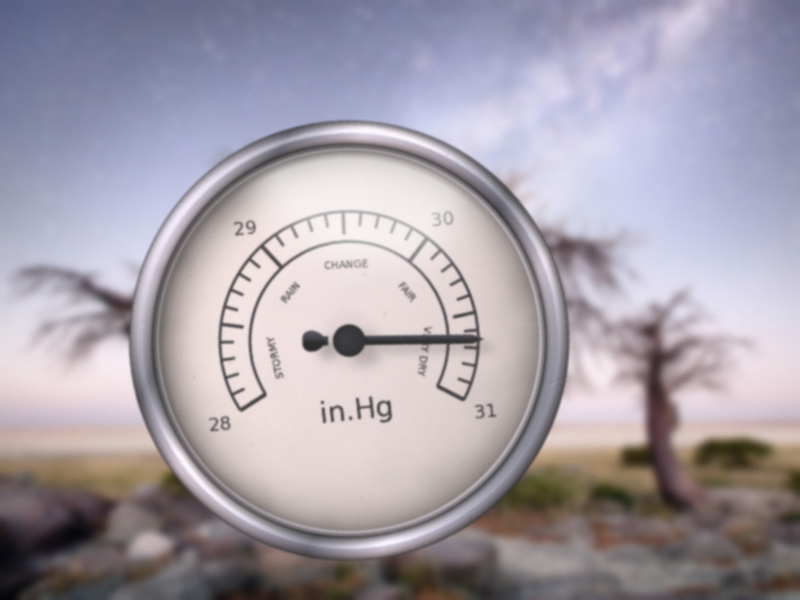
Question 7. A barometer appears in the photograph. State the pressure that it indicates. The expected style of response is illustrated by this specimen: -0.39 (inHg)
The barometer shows 30.65 (inHg)
